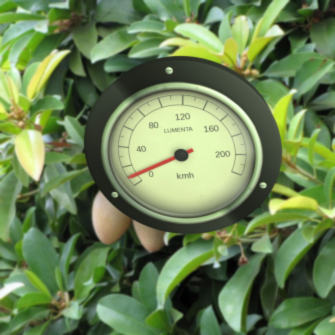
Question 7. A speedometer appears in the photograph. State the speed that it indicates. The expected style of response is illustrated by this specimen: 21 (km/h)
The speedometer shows 10 (km/h)
